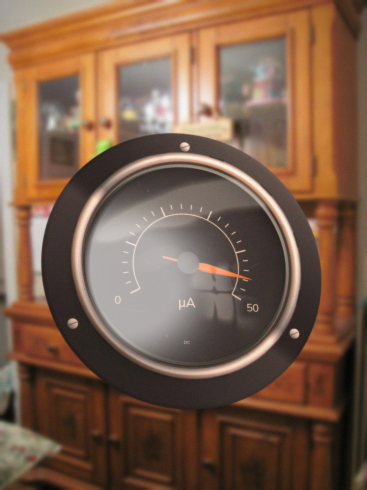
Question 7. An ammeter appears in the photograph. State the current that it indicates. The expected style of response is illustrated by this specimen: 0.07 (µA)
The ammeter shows 46 (µA)
